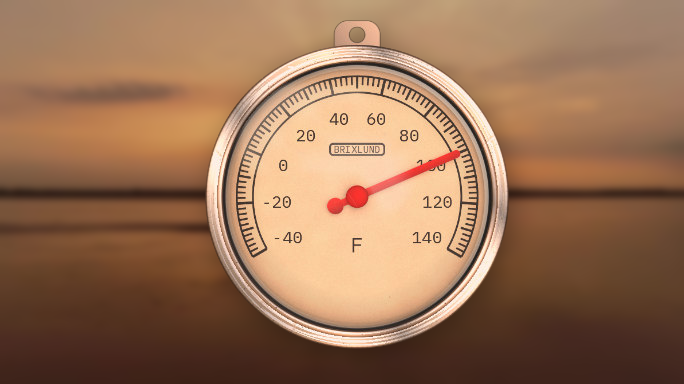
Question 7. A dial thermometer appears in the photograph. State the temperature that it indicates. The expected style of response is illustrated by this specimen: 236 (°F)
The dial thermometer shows 100 (°F)
